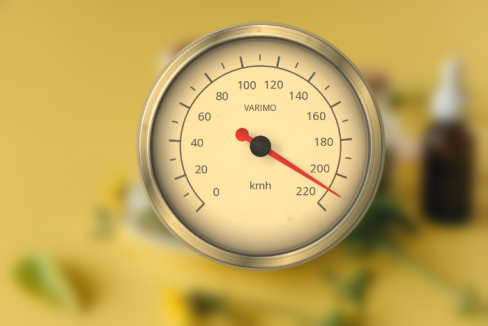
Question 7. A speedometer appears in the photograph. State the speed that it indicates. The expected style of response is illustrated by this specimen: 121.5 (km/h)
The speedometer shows 210 (km/h)
